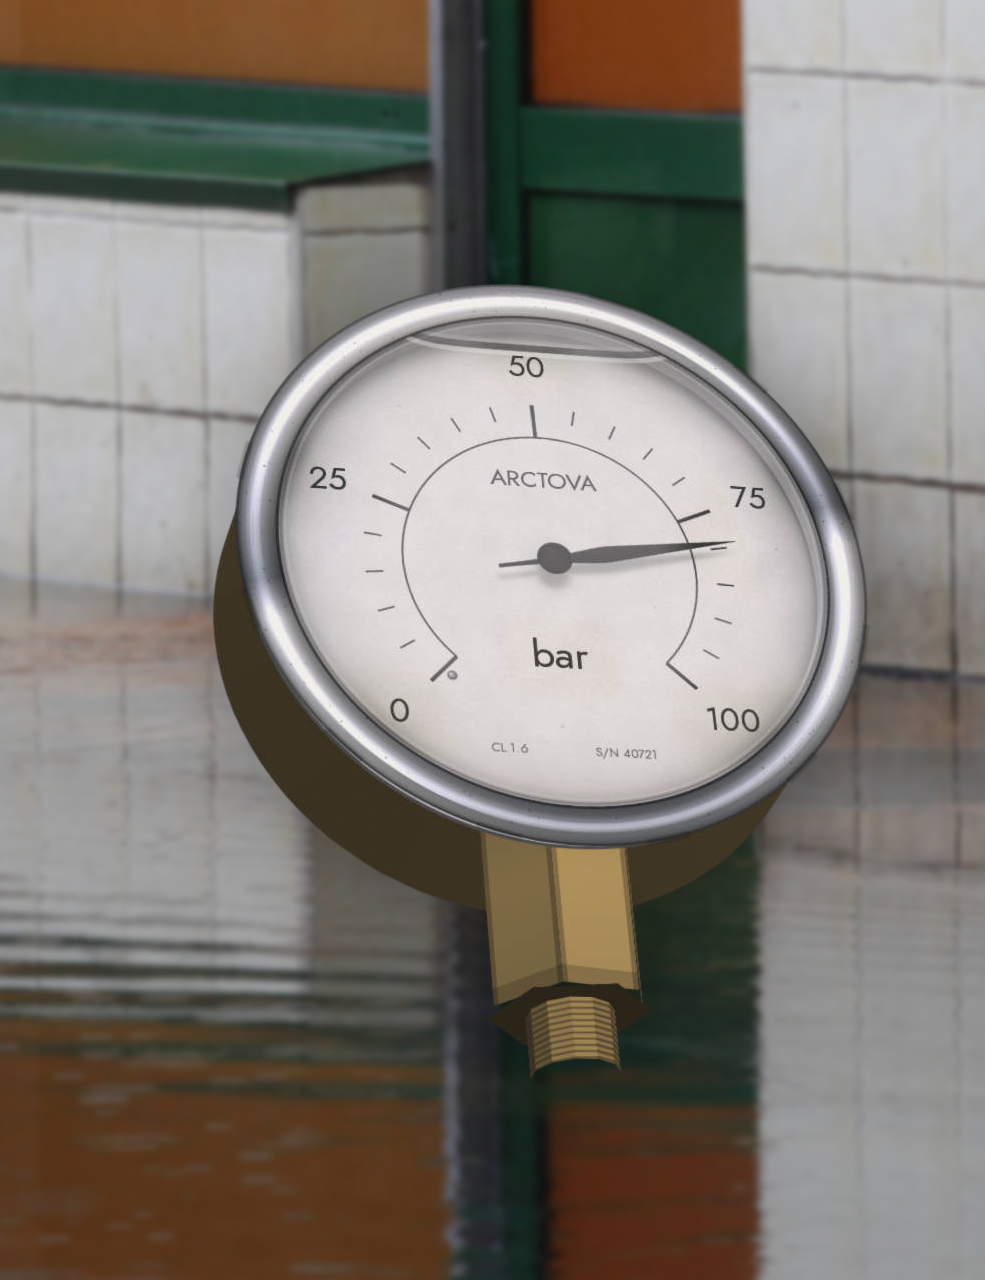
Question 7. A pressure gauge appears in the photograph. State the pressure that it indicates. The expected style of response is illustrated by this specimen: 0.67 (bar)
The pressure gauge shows 80 (bar)
